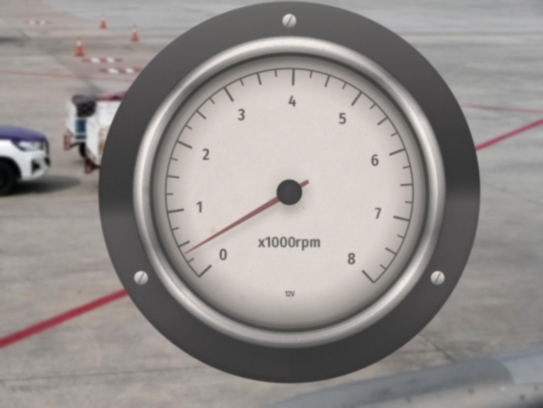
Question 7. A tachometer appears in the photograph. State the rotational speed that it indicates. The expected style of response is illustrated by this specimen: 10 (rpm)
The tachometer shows 375 (rpm)
